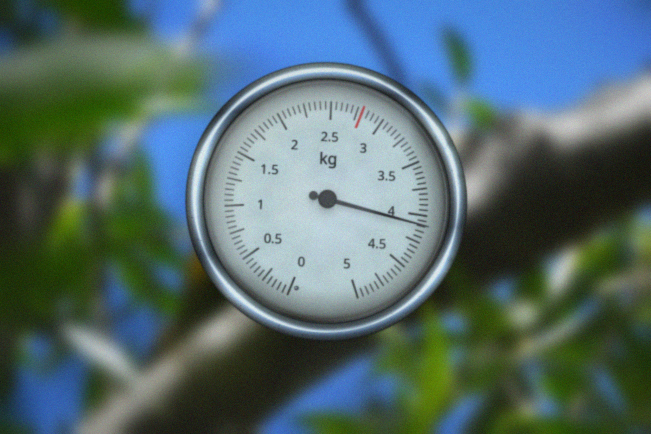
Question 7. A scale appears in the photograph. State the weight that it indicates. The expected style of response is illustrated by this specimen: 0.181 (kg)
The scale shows 4.1 (kg)
